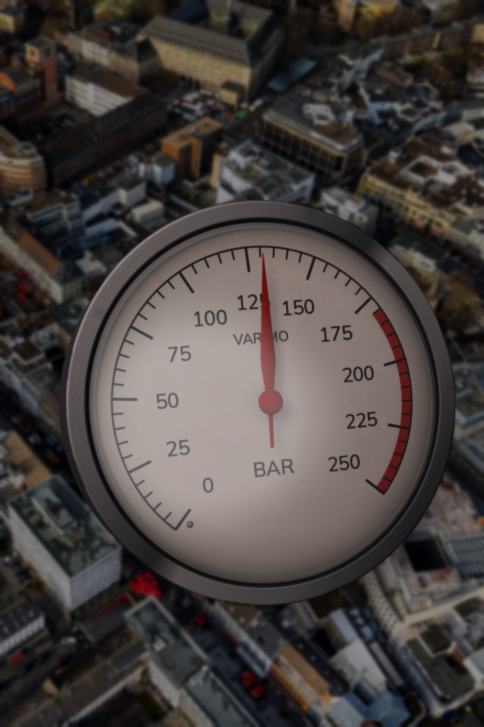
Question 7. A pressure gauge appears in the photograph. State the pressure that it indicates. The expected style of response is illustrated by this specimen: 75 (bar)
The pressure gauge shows 130 (bar)
